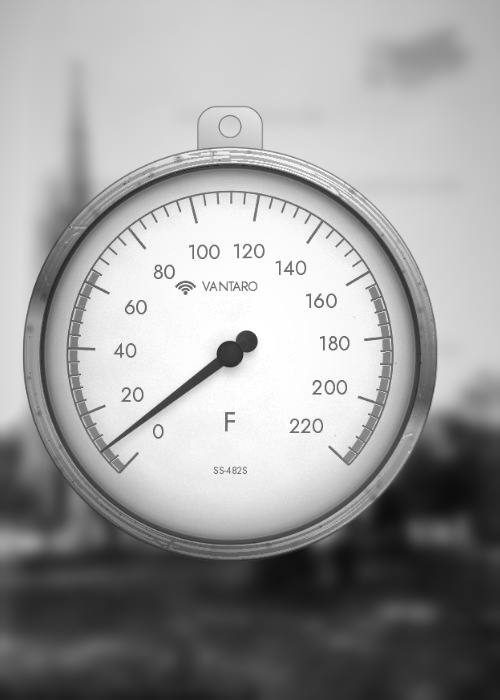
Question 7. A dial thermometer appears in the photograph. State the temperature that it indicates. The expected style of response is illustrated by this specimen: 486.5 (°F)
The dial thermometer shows 8 (°F)
